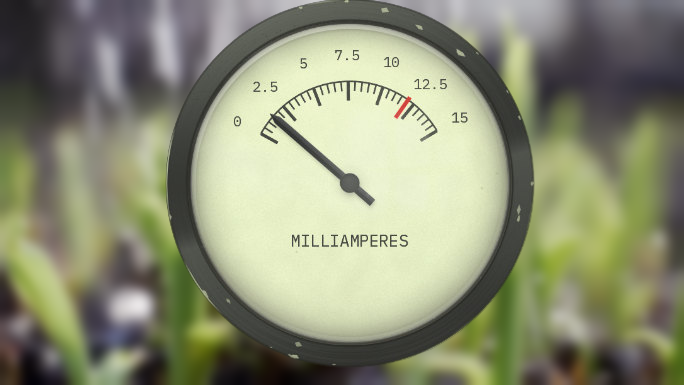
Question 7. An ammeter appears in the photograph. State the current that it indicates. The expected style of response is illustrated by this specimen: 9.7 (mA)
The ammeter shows 1.5 (mA)
